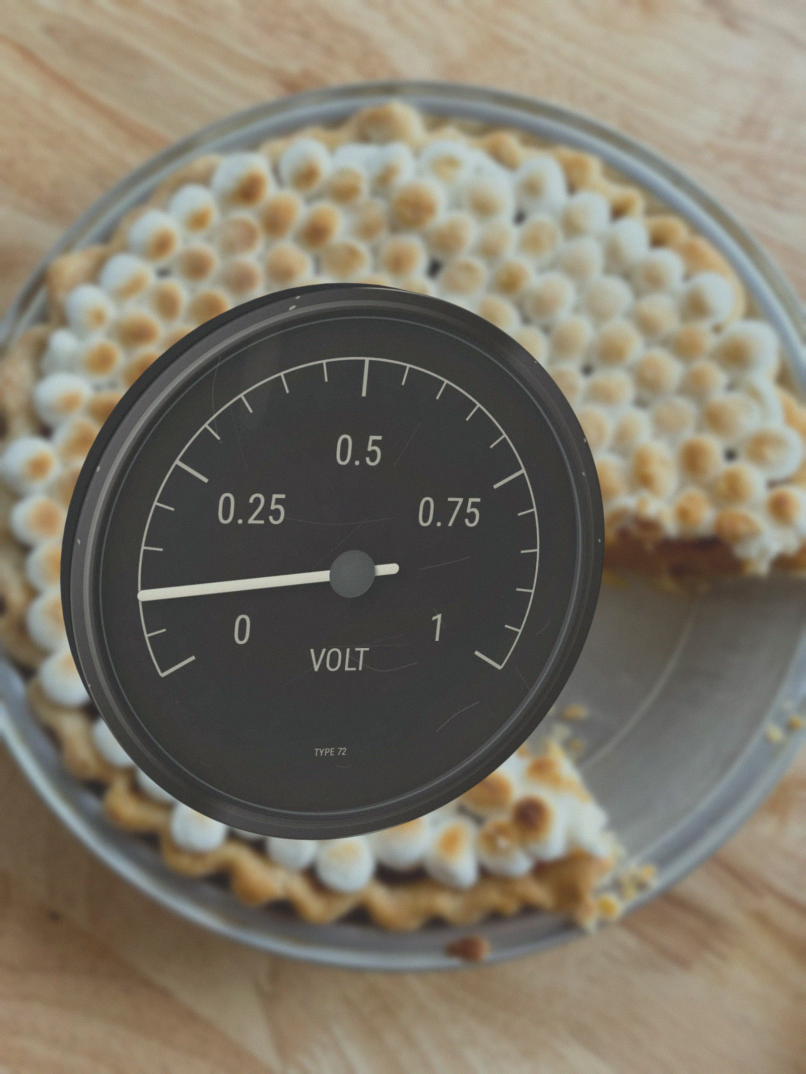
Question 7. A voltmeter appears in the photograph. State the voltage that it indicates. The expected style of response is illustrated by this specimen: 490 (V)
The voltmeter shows 0.1 (V)
